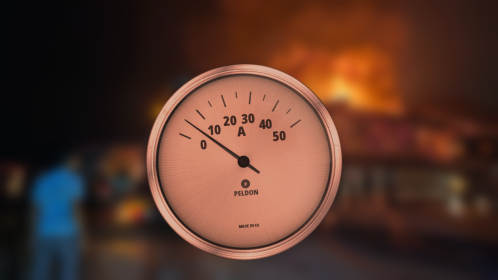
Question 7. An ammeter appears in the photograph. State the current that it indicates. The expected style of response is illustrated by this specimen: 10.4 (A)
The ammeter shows 5 (A)
